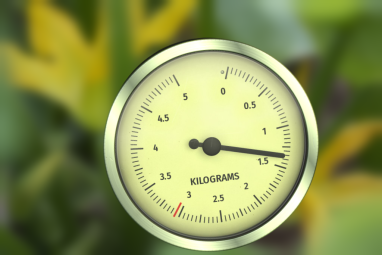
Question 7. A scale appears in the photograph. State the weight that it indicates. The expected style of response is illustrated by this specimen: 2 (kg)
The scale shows 1.35 (kg)
